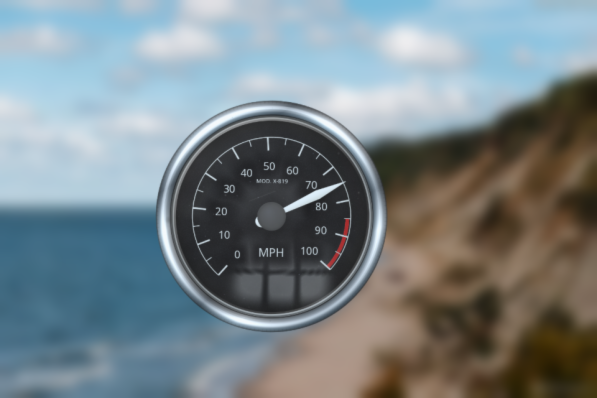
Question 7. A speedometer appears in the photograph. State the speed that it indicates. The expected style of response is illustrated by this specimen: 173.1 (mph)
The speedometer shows 75 (mph)
